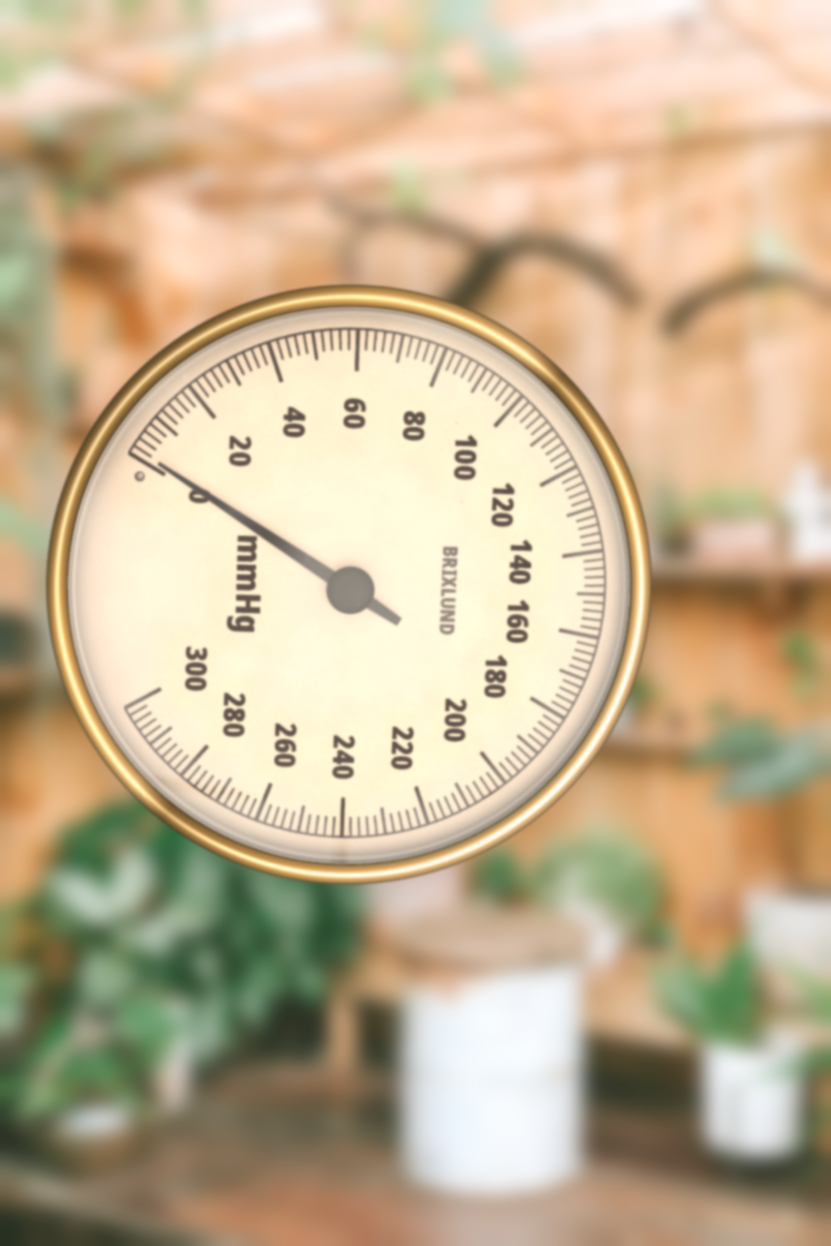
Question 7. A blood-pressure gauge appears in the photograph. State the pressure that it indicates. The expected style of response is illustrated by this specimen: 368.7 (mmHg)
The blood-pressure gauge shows 2 (mmHg)
